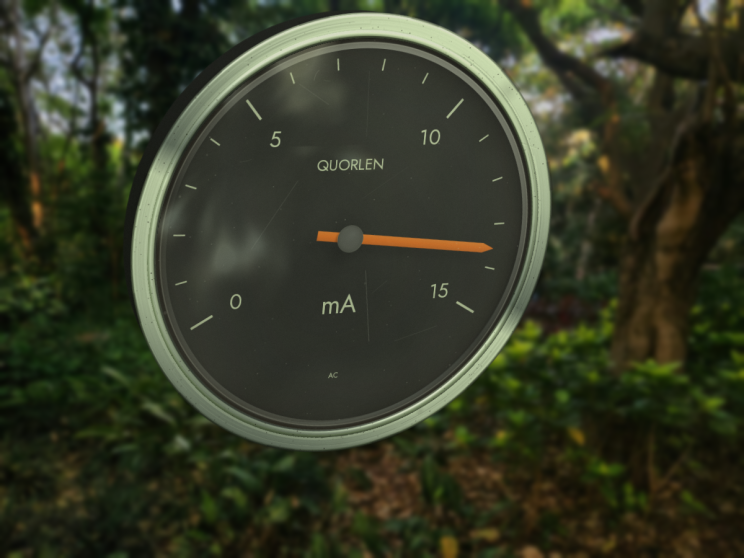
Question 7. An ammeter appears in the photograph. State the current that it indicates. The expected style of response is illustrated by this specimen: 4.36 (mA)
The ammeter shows 13.5 (mA)
